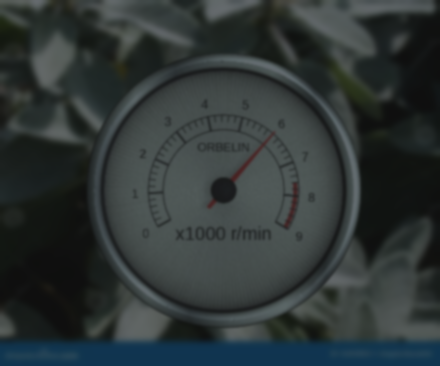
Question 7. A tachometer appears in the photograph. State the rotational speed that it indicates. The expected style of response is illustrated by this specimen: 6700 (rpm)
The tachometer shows 6000 (rpm)
